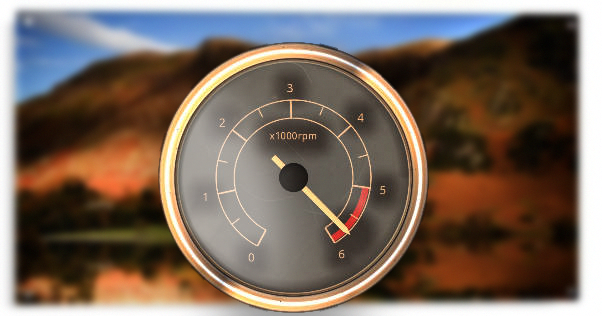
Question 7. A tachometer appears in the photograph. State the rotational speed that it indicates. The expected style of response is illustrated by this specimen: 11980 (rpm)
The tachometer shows 5750 (rpm)
